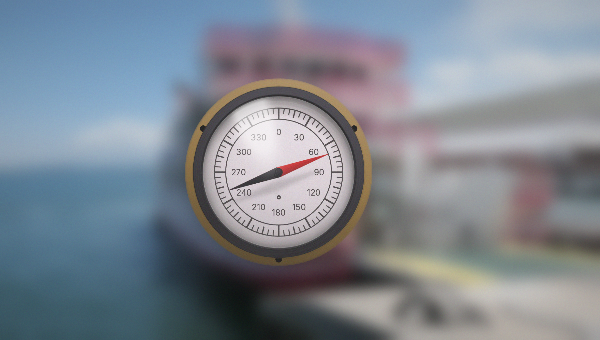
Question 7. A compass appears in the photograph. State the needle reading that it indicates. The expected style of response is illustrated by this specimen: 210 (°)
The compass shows 70 (°)
